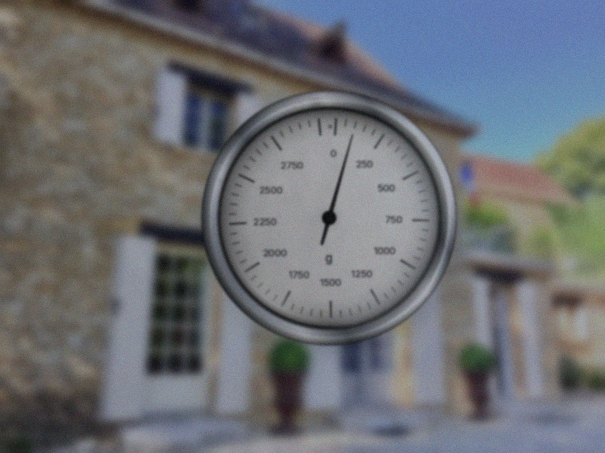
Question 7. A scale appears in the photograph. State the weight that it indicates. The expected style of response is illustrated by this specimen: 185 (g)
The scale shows 100 (g)
